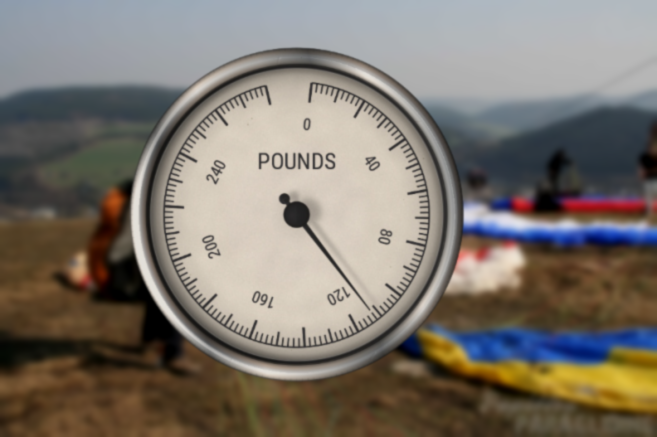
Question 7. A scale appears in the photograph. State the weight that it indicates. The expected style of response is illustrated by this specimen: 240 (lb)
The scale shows 112 (lb)
